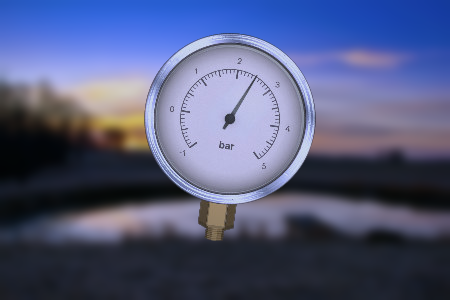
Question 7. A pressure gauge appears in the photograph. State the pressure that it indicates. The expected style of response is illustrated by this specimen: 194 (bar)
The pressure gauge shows 2.5 (bar)
